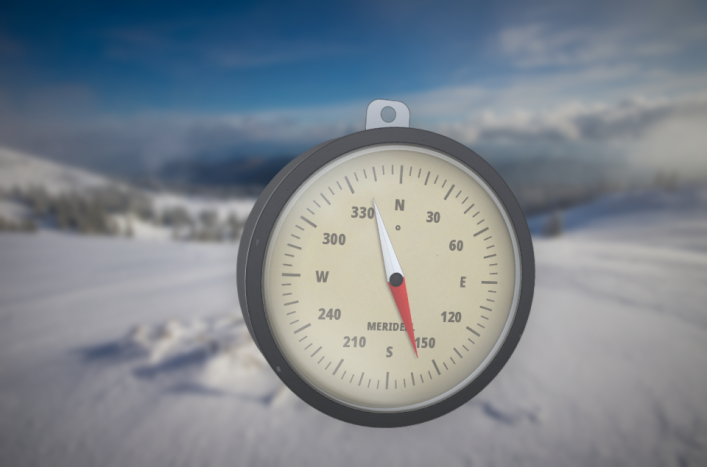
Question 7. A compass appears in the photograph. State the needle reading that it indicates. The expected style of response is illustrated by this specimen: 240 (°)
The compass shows 160 (°)
